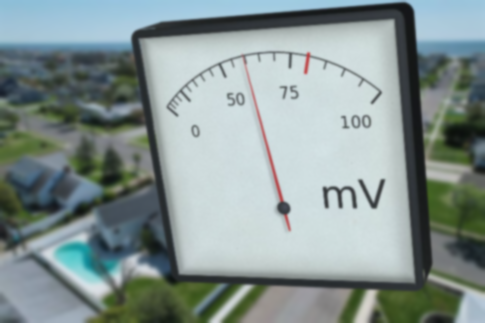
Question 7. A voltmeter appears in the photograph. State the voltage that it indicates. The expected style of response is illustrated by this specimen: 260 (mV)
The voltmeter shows 60 (mV)
